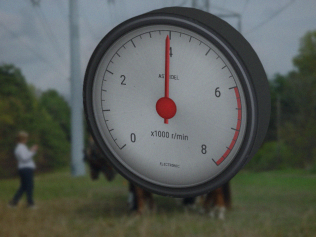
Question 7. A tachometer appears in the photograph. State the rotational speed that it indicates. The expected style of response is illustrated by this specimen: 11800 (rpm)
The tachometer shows 4000 (rpm)
